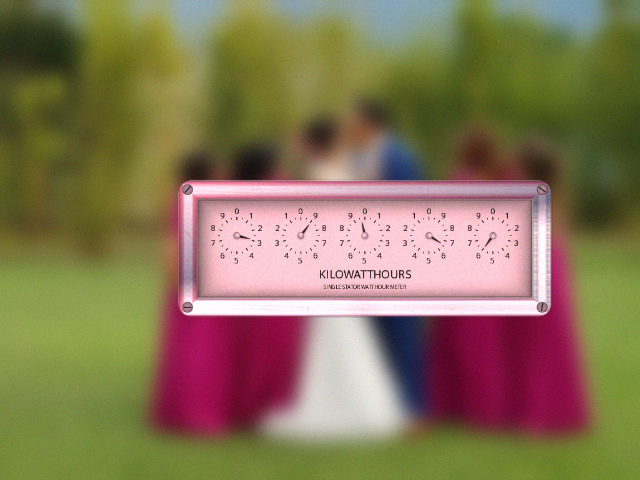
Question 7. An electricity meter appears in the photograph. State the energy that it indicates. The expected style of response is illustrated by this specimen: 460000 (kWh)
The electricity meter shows 28966 (kWh)
